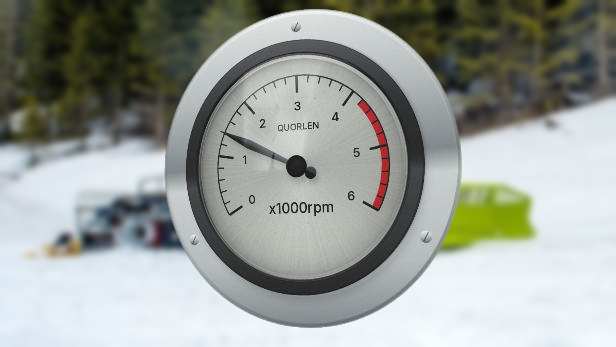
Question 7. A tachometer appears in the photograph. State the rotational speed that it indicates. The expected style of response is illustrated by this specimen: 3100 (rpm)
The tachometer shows 1400 (rpm)
